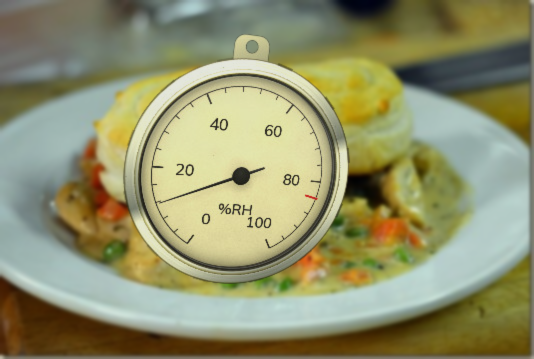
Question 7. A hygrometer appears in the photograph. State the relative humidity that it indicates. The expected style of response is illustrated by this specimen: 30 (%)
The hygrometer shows 12 (%)
